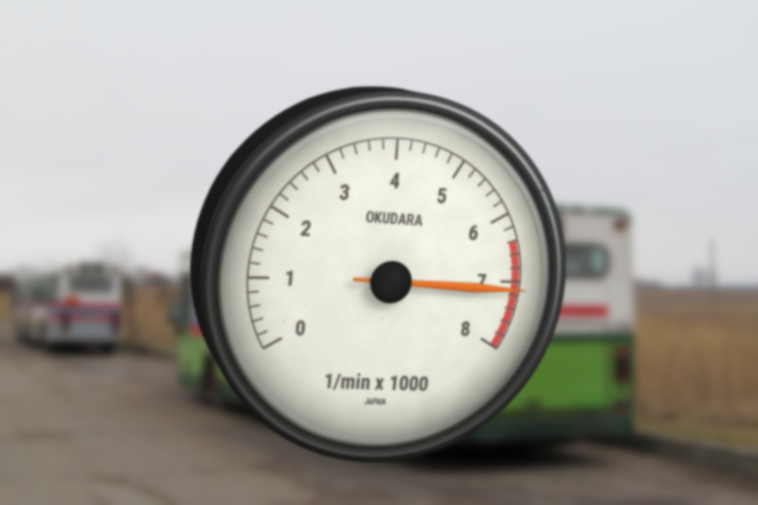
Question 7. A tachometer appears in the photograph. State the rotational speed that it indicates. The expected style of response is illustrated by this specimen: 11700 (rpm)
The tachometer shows 7100 (rpm)
